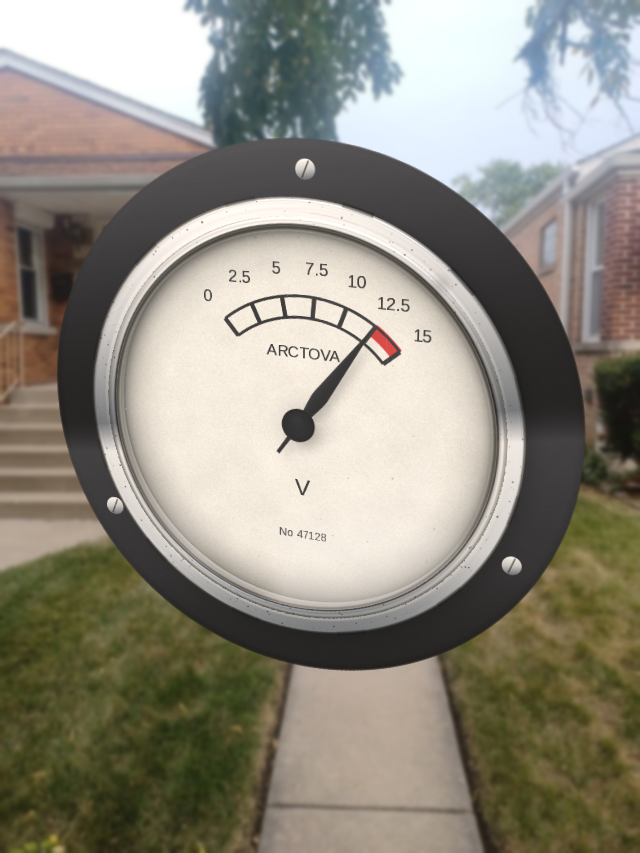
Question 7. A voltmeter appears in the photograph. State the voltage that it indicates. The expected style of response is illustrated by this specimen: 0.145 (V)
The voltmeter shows 12.5 (V)
